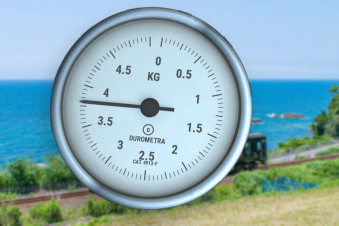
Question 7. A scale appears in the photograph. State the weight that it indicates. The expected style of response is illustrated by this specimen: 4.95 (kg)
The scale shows 3.8 (kg)
